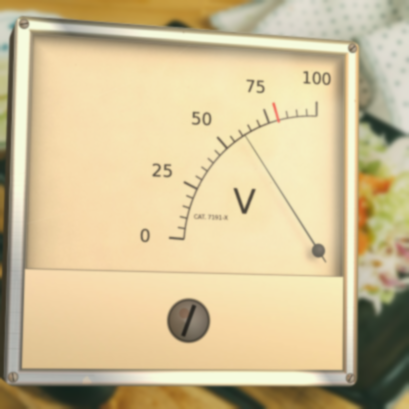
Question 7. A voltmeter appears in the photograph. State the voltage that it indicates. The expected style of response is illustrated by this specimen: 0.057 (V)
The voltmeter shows 60 (V)
